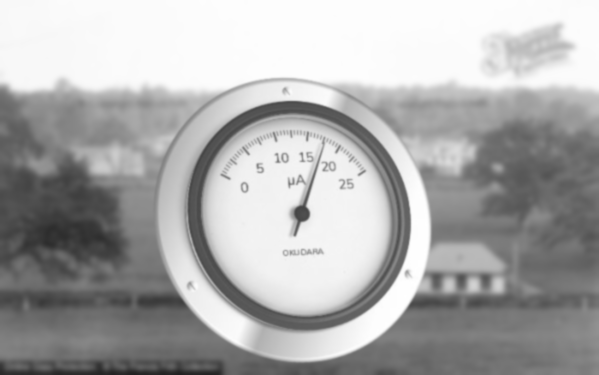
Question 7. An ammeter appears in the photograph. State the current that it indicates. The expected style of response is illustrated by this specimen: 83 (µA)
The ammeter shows 17.5 (µA)
